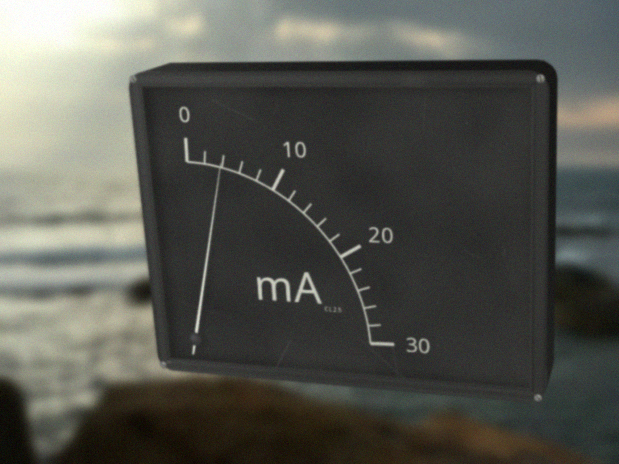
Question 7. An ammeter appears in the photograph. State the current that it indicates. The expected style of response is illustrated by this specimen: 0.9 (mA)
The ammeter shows 4 (mA)
